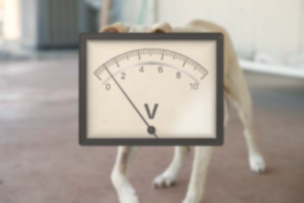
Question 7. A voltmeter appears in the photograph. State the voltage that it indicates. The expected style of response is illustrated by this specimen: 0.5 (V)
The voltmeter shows 1 (V)
